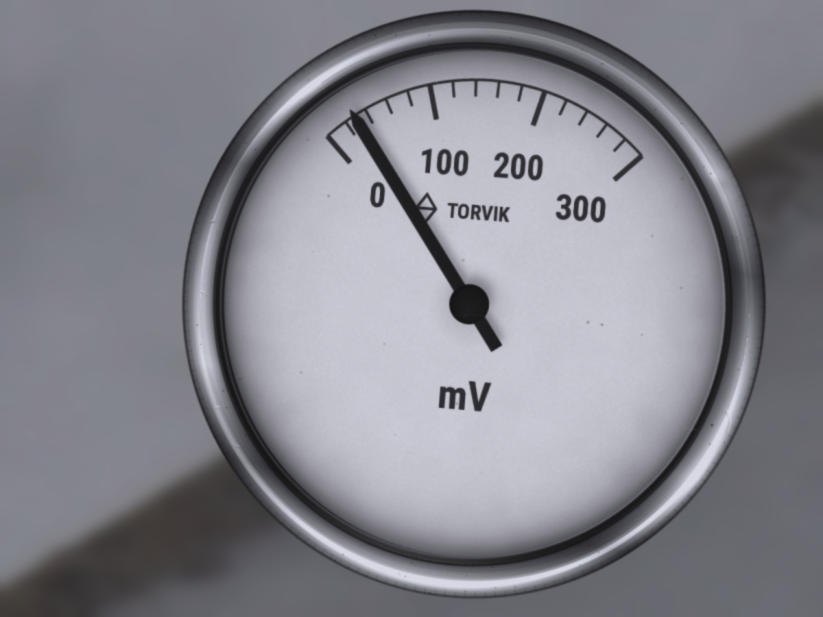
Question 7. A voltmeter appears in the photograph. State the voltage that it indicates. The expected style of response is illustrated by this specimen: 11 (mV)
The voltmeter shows 30 (mV)
